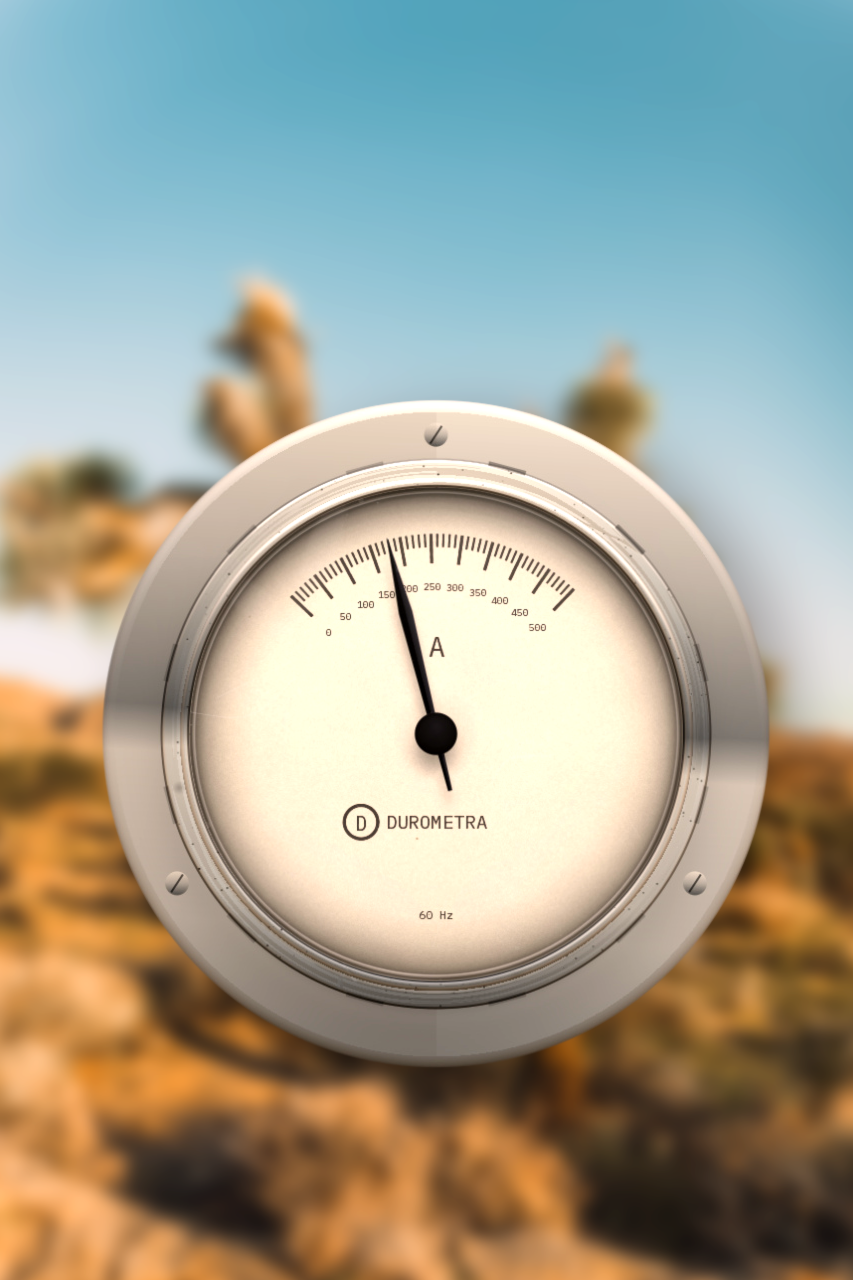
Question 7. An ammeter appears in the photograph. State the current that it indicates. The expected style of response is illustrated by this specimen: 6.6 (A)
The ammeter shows 180 (A)
